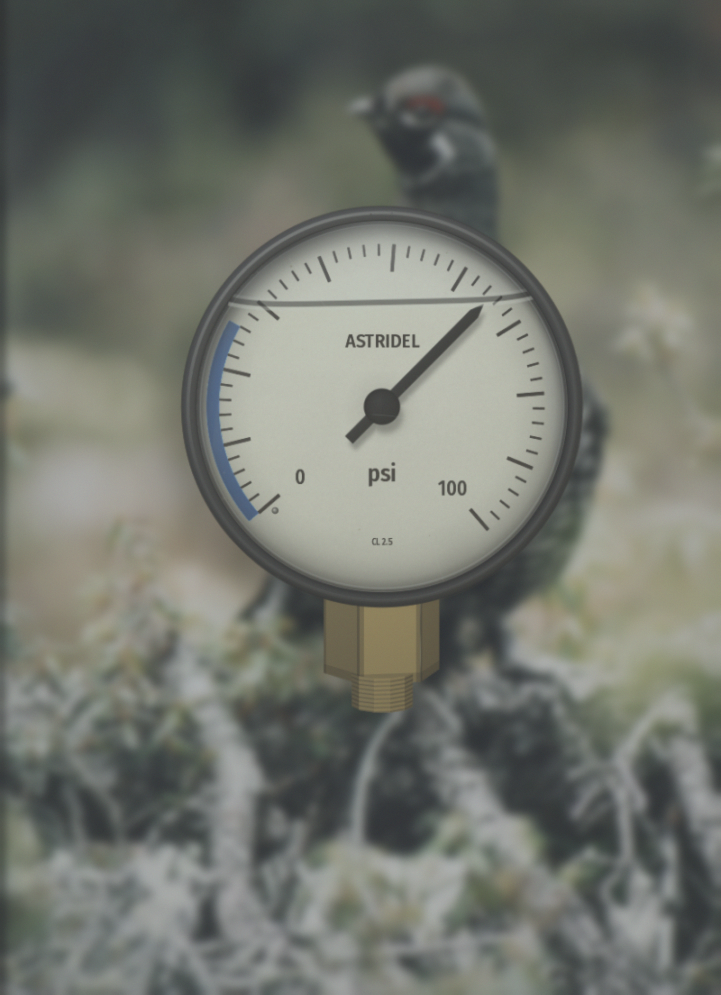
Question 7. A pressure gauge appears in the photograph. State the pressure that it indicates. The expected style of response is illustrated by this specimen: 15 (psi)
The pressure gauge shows 65 (psi)
